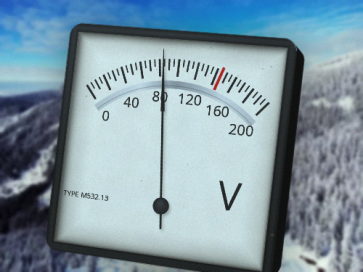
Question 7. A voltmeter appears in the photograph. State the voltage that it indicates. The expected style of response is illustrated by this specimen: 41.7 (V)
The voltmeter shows 85 (V)
